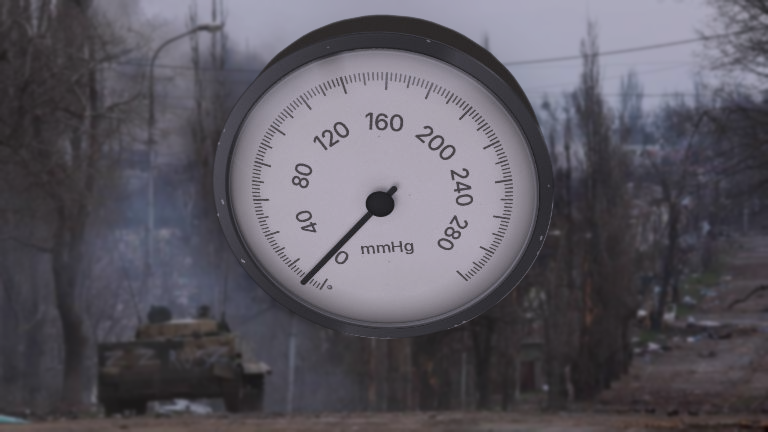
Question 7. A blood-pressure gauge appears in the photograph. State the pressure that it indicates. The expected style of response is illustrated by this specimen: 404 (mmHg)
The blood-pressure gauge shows 10 (mmHg)
